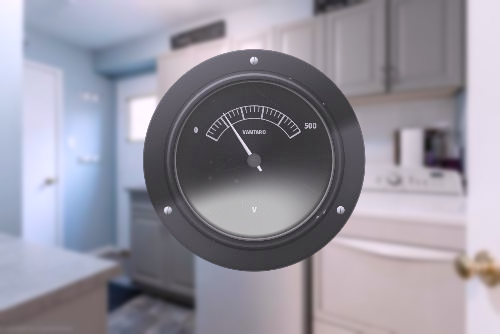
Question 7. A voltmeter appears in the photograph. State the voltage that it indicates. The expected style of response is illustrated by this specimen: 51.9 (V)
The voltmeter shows 120 (V)
